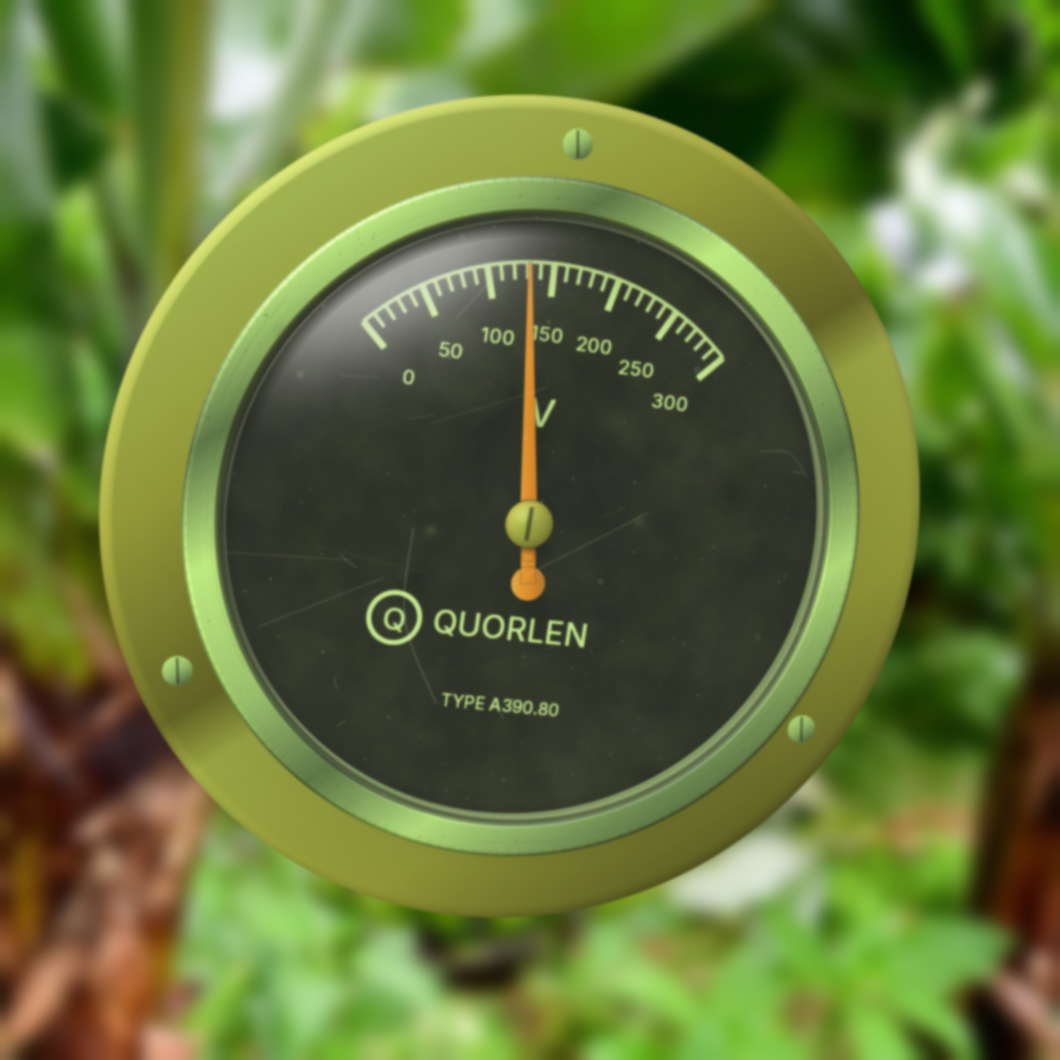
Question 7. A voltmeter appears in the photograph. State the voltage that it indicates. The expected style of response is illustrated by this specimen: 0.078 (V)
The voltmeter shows 130 (V)
